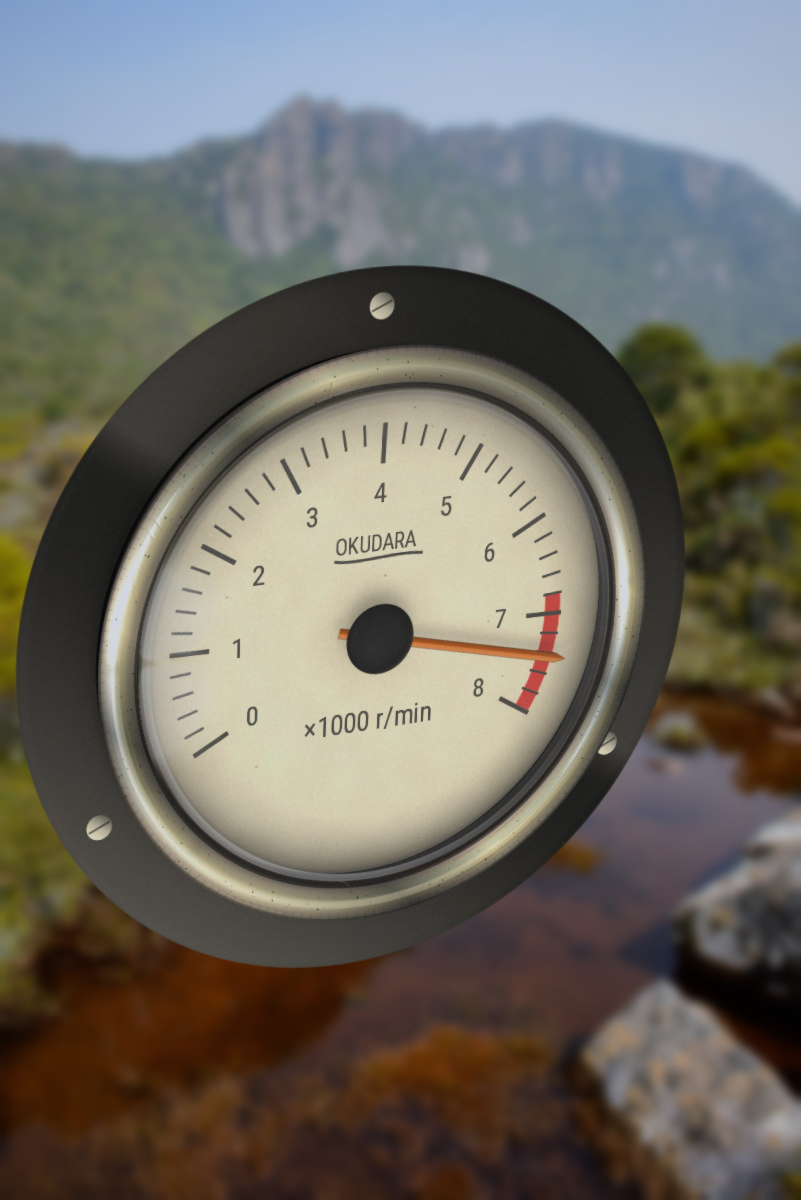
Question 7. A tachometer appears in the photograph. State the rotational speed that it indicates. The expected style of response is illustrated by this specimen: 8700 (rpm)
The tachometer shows 7400 (rpm)
